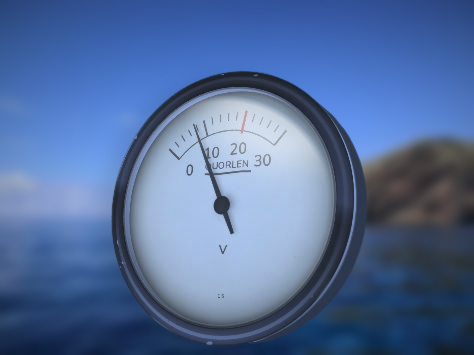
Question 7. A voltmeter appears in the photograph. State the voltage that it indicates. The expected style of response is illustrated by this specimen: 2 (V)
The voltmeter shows 8 (V)
